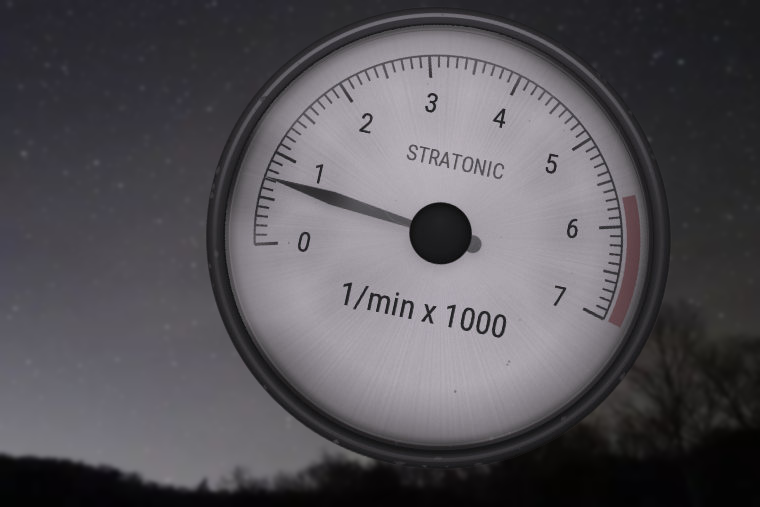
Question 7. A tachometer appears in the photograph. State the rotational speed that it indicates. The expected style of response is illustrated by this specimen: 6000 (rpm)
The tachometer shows 700 (rpm)
